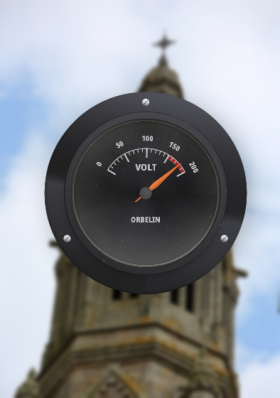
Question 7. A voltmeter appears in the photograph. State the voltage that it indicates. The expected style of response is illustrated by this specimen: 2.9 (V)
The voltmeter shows 180 (V)
